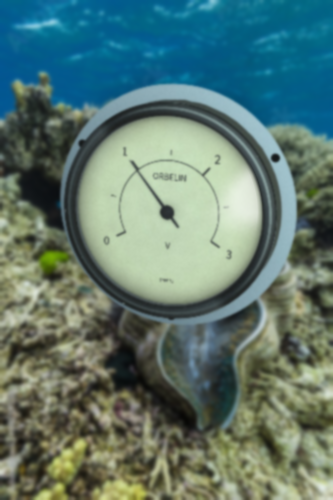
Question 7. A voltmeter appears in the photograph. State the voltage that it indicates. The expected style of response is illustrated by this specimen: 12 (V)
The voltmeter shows 1 (V)
